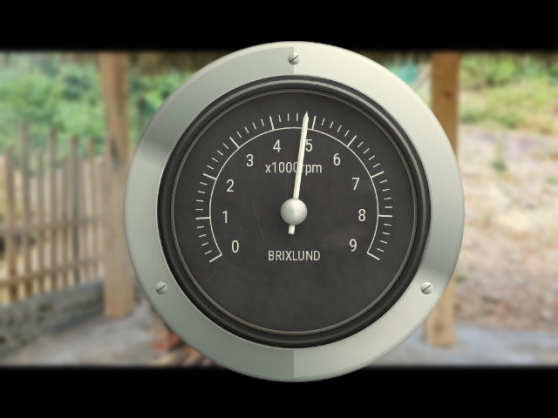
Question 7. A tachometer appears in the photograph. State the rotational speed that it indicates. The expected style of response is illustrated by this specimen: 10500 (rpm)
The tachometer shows 4800 (rpm)
